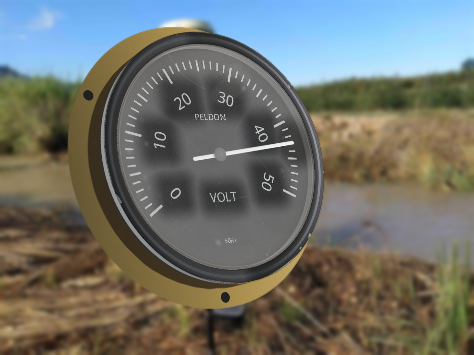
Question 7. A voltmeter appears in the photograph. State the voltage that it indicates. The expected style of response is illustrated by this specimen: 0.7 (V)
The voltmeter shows 43 (V)
